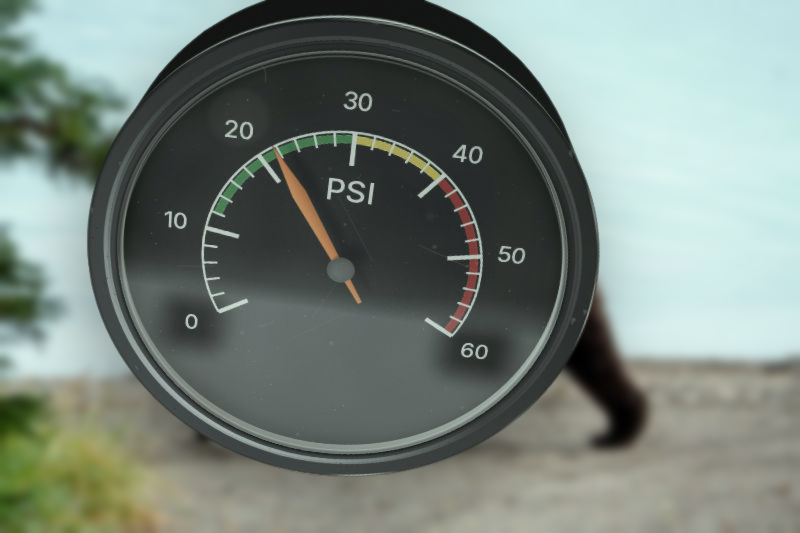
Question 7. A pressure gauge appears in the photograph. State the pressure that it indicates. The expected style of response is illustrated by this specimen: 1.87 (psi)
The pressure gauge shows 22 (psi)
